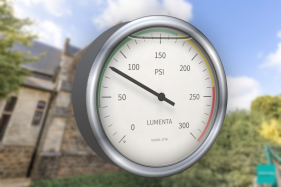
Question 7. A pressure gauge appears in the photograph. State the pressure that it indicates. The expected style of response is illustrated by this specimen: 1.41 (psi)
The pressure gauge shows 80 (psi)
